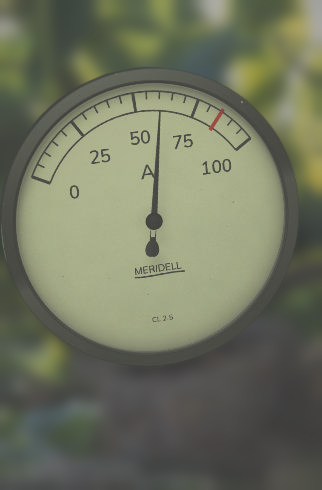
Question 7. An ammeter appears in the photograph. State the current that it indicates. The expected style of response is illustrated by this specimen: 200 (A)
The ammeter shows 60 (A)
